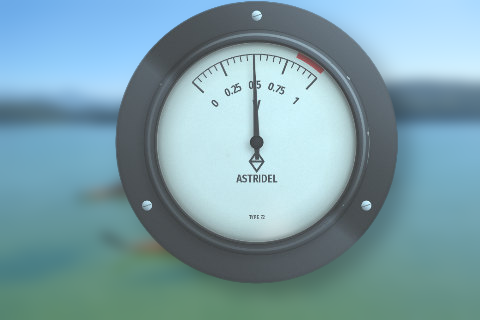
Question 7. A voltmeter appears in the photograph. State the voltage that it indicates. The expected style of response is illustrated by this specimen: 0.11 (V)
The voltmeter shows 0.5 (V)
